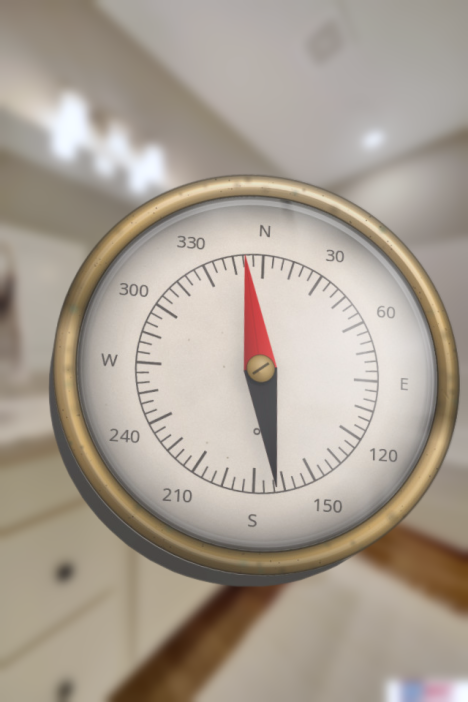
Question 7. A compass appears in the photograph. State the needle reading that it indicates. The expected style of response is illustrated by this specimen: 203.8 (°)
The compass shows 350 (°)
